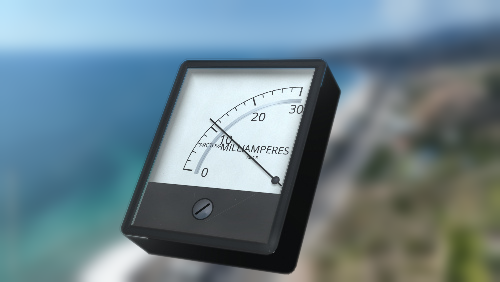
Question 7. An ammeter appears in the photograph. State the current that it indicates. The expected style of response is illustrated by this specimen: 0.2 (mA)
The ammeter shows 11 (mA)
